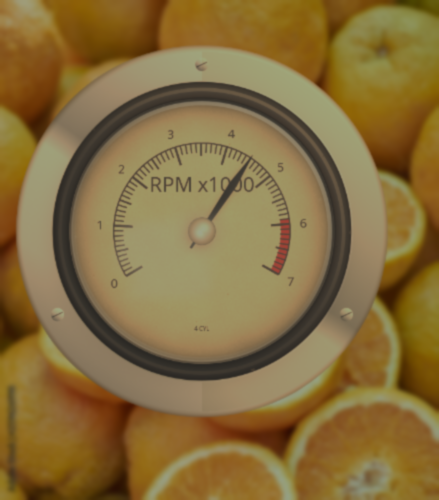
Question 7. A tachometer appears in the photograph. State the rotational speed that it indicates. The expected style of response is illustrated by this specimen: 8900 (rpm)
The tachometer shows 4500 (rpm)
